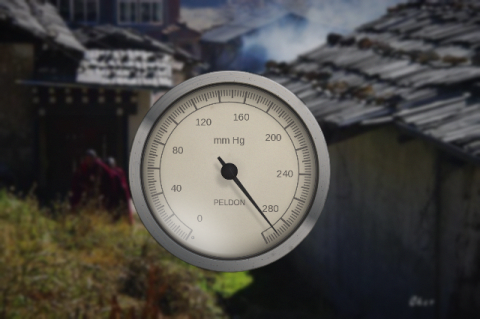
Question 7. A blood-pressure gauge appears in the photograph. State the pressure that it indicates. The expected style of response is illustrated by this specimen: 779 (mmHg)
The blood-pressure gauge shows 290 (mmHg)
